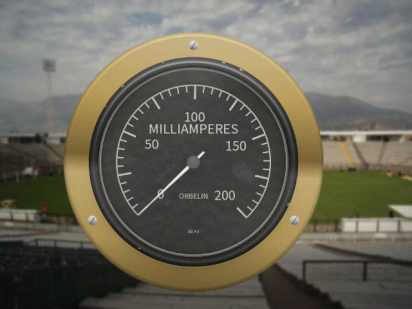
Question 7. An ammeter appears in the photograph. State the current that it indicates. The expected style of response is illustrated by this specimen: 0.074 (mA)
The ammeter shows 0 (mA)
